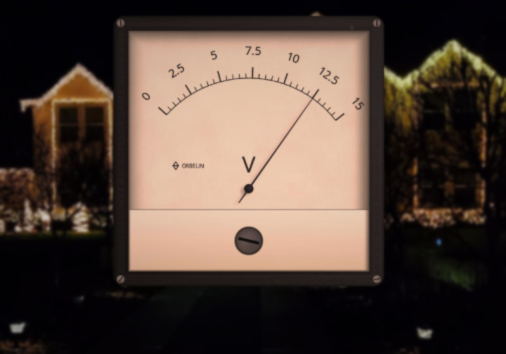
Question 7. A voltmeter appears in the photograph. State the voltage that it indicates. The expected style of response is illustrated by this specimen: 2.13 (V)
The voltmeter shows 12.5 (V)
